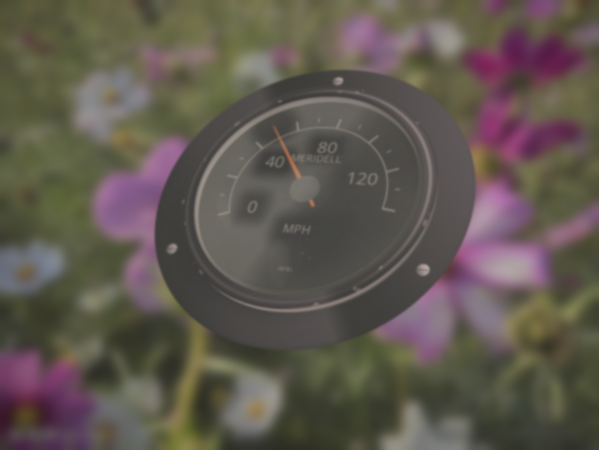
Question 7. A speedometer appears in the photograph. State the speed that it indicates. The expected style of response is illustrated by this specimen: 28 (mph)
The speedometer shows 50 (mph)
